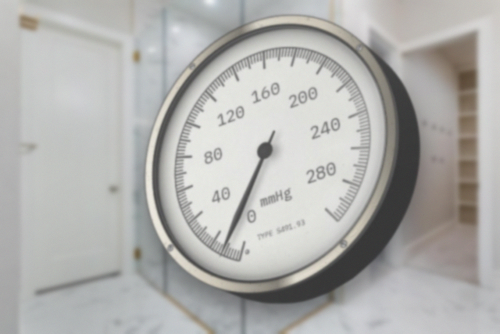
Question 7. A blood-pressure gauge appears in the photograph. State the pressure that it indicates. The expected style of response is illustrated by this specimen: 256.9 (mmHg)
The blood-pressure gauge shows 10 (mmHg)
